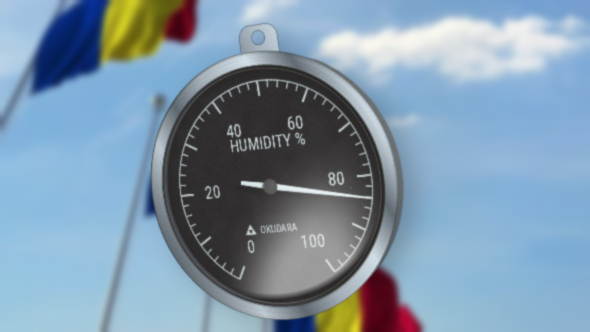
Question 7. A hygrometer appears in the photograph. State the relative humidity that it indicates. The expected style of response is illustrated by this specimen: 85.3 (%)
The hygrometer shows 84 (%)
